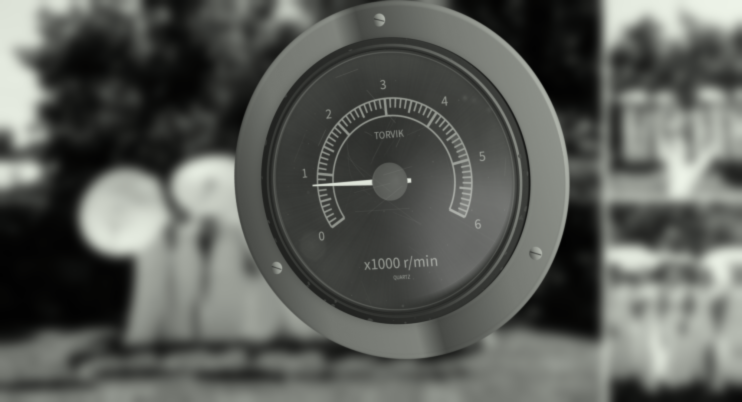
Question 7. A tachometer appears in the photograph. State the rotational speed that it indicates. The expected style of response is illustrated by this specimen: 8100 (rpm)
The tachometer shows 800 (rpm)
